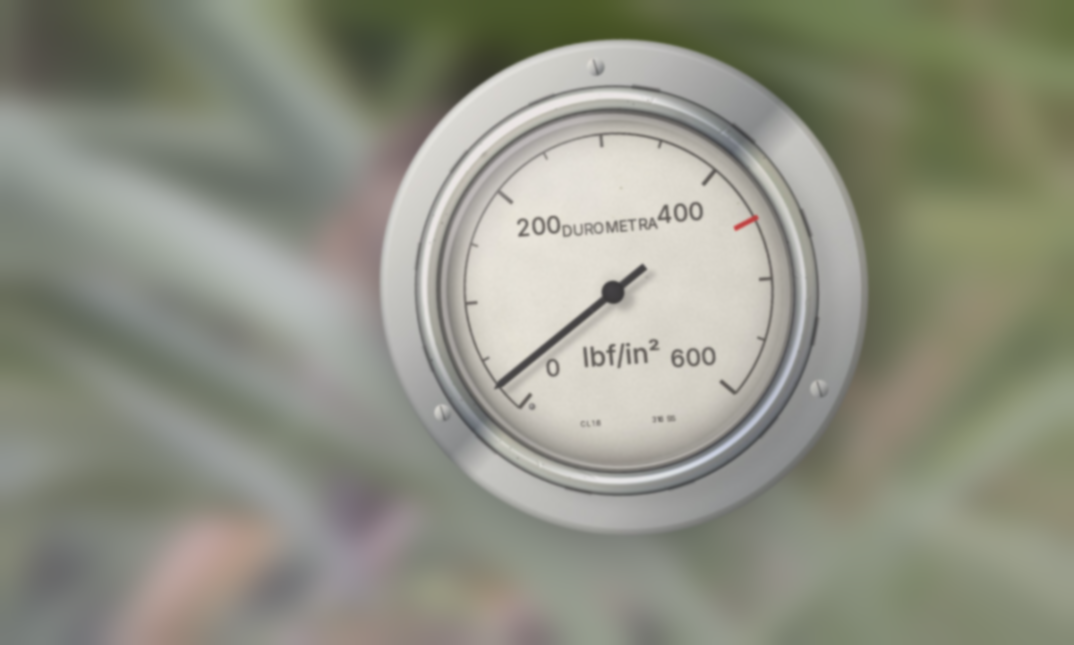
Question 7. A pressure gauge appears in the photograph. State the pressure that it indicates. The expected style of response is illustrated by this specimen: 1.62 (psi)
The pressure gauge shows 25 (psi)
